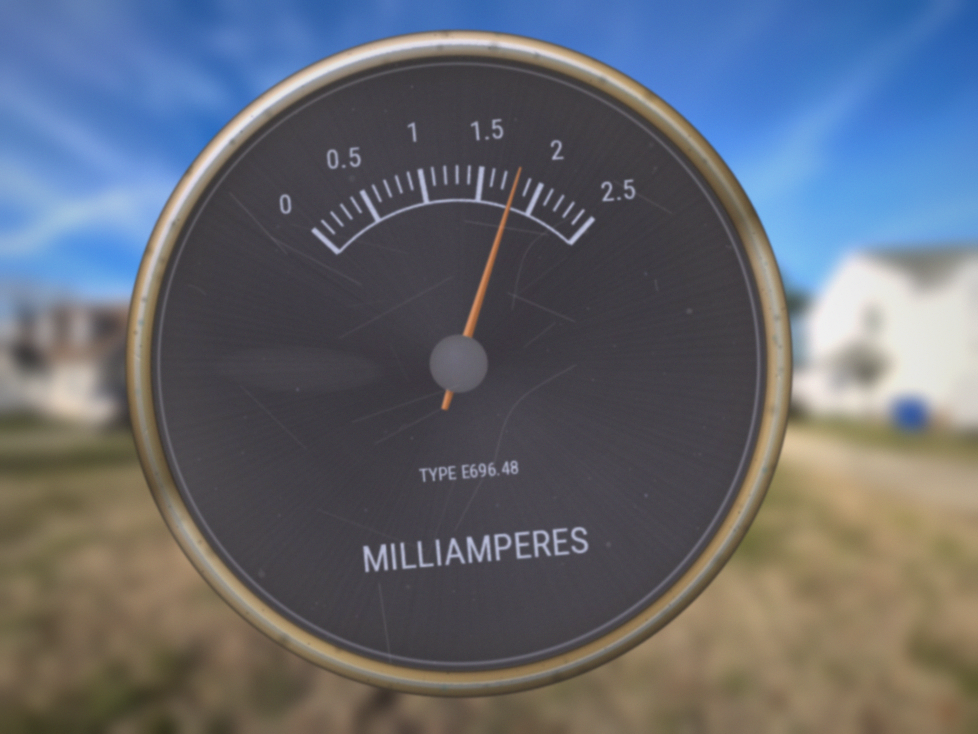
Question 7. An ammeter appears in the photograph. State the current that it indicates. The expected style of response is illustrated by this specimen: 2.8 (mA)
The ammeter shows 1.8 (mA)
